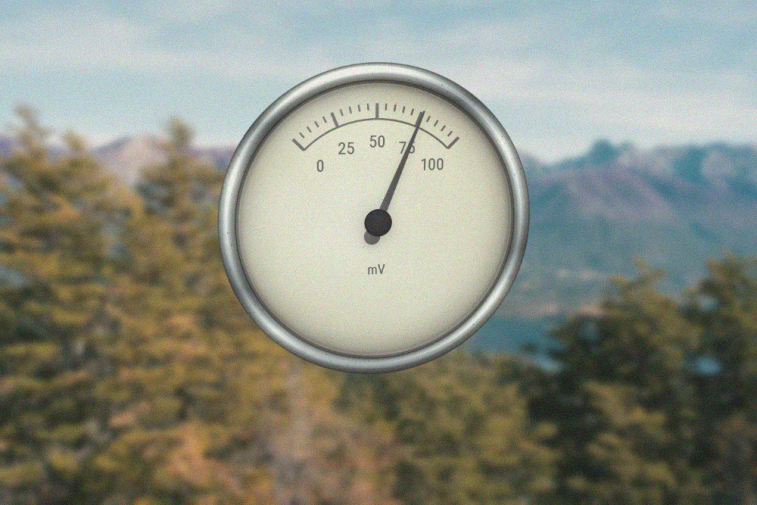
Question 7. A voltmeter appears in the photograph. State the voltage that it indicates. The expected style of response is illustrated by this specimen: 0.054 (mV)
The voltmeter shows 75 (mV)
